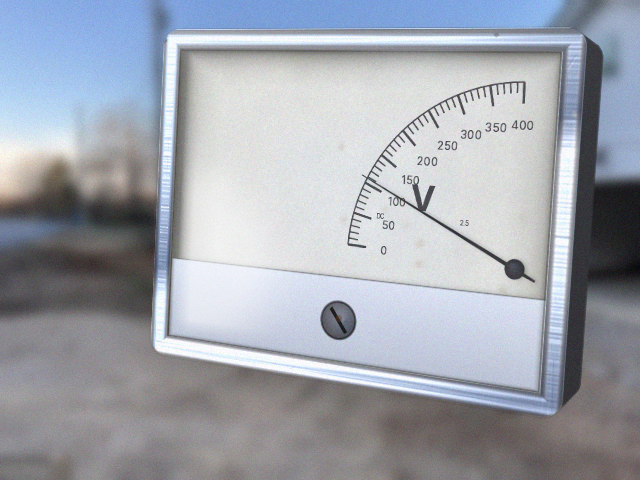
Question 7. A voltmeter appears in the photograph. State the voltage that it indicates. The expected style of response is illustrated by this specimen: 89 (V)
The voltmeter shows 110 (V)
